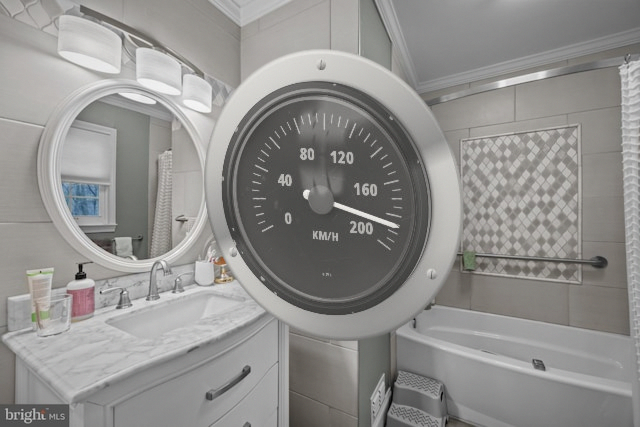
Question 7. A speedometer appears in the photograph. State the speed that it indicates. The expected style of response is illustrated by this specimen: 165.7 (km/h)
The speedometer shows 185 (km/h)
